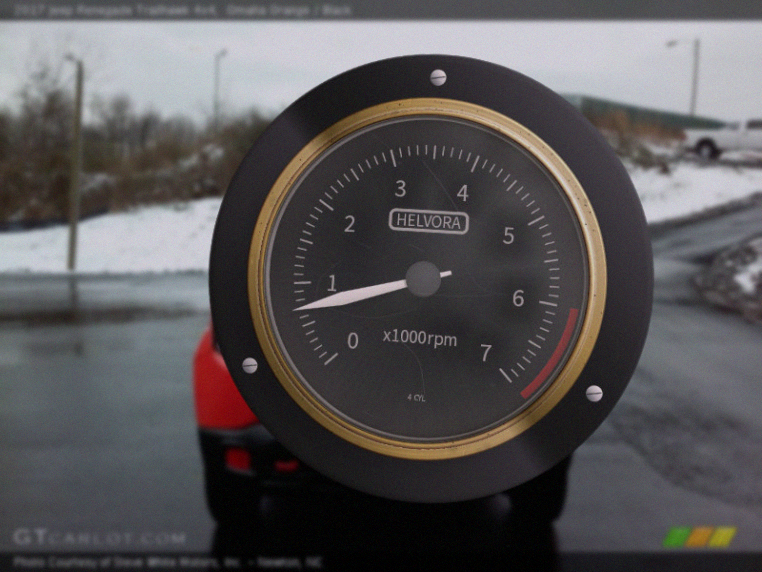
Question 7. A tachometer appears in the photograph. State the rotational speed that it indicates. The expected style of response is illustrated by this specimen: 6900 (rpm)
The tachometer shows 700 (rpm)
